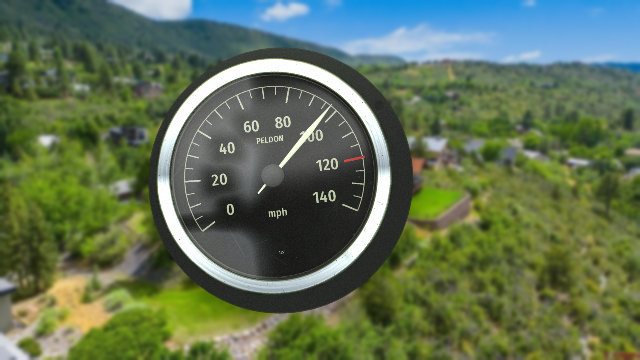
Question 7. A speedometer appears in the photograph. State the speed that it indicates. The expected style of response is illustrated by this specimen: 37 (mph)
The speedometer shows 97.5 (mph)
